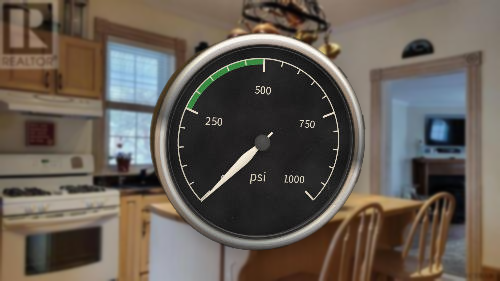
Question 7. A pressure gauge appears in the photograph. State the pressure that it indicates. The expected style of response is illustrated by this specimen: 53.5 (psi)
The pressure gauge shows 0 (psi)
